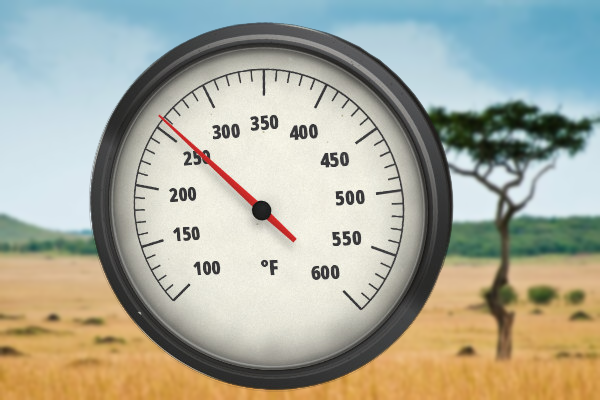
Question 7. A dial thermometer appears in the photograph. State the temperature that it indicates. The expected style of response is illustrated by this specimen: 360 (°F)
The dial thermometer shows 260 (°F)
